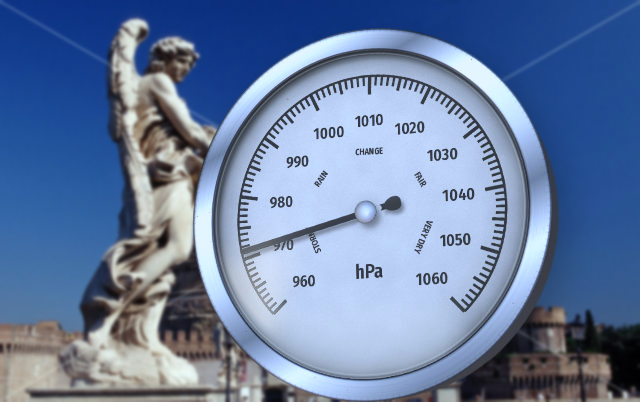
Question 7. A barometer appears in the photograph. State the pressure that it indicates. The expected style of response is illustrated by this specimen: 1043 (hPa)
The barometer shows 971 (hPa)
